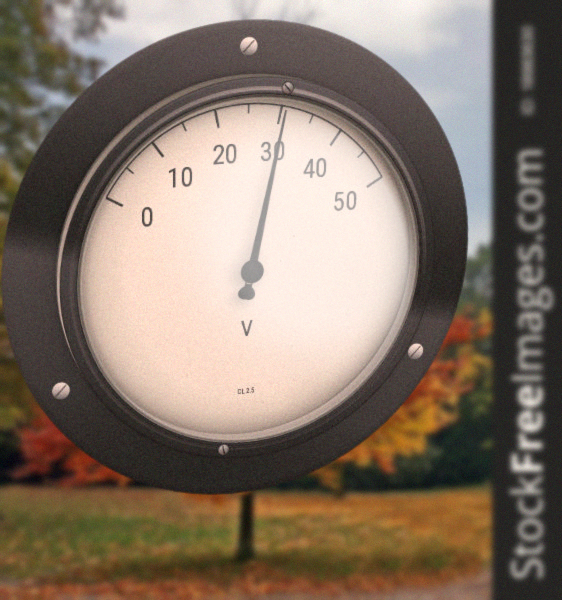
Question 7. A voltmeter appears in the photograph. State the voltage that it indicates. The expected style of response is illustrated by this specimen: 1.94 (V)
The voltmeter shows 30 (V)
